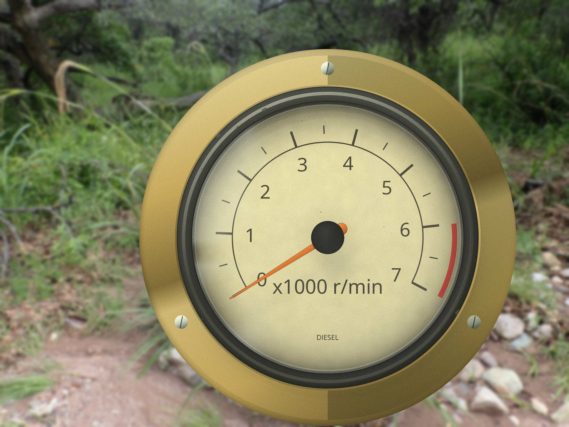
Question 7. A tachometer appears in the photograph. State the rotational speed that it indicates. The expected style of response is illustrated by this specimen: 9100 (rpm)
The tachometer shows 0 (rpm)
